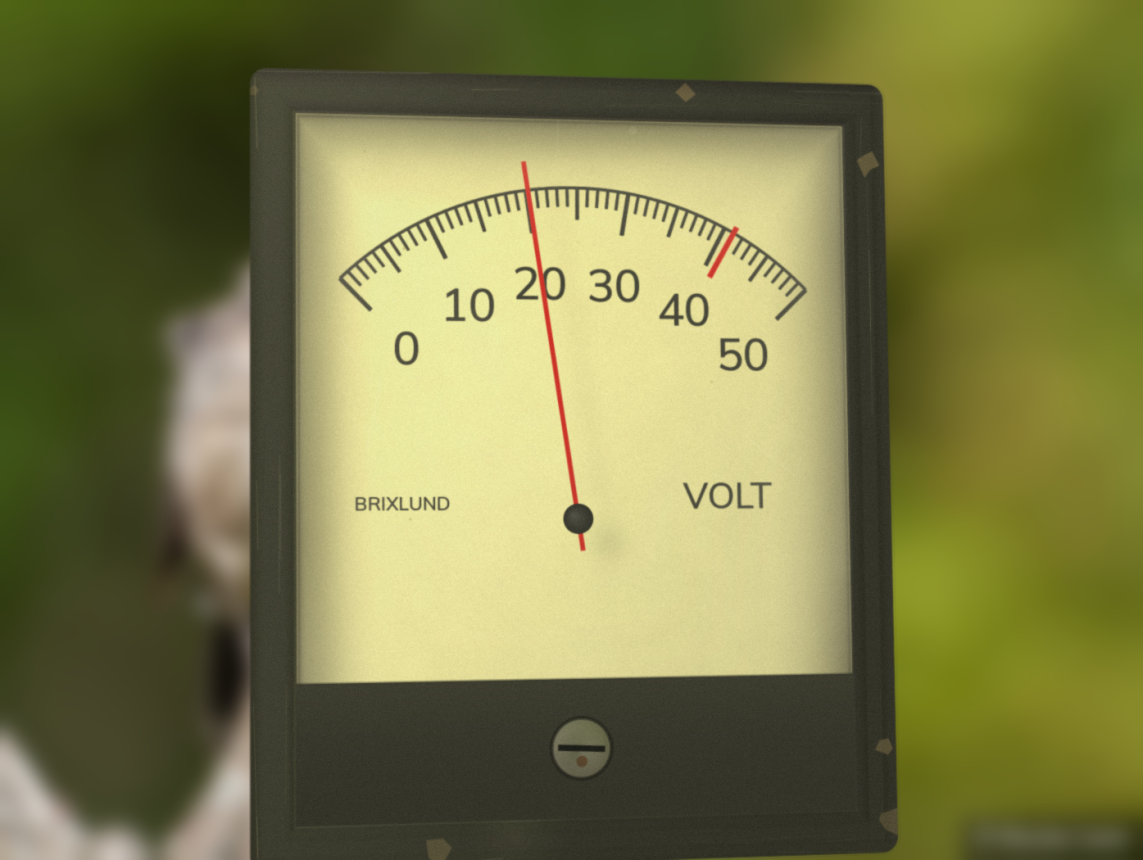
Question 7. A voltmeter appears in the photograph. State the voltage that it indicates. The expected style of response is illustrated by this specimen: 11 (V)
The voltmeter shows 20 (V)
